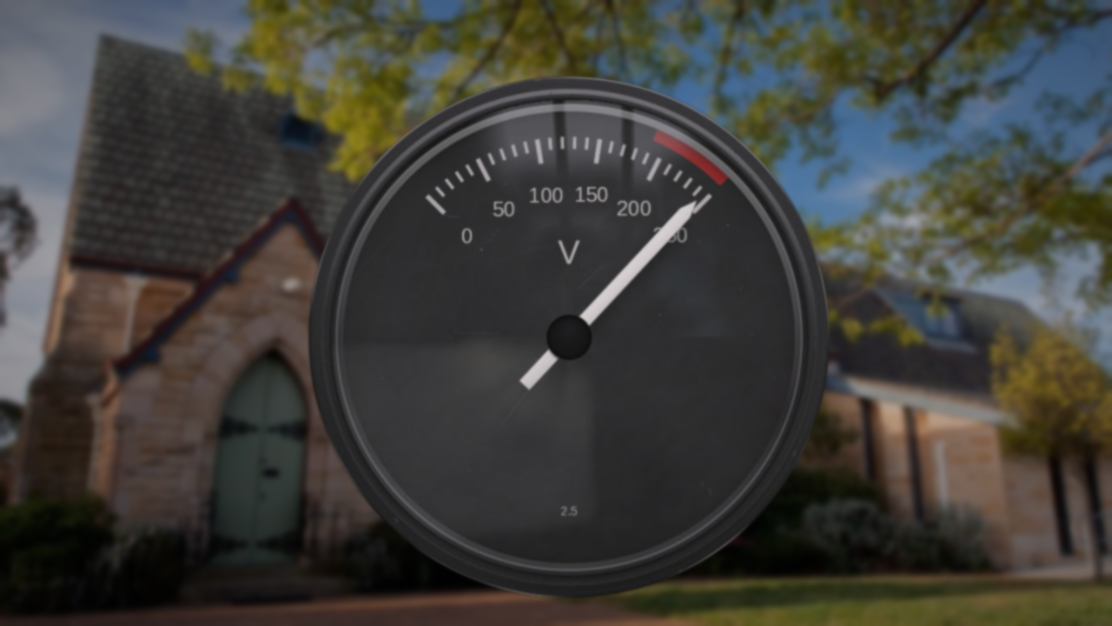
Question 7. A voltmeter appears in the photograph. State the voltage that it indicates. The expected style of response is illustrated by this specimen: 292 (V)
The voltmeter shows 245 (V)
